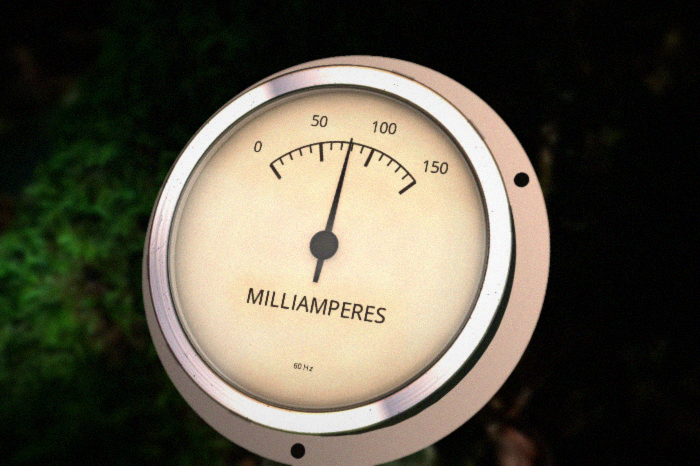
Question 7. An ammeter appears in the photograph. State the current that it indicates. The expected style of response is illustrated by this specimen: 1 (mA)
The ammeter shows 80 (mA)
